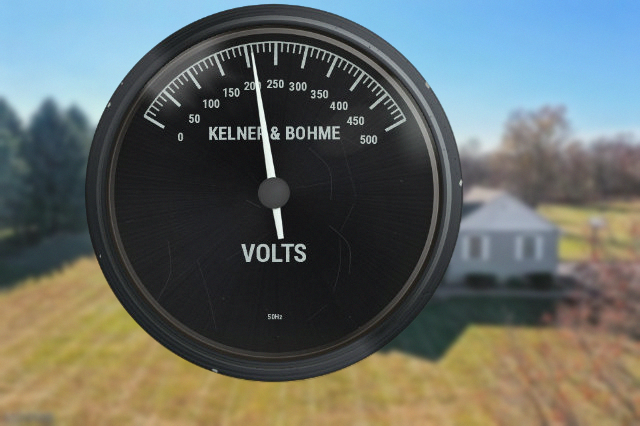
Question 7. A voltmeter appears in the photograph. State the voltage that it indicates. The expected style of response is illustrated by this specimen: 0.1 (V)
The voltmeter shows 210 (V)
